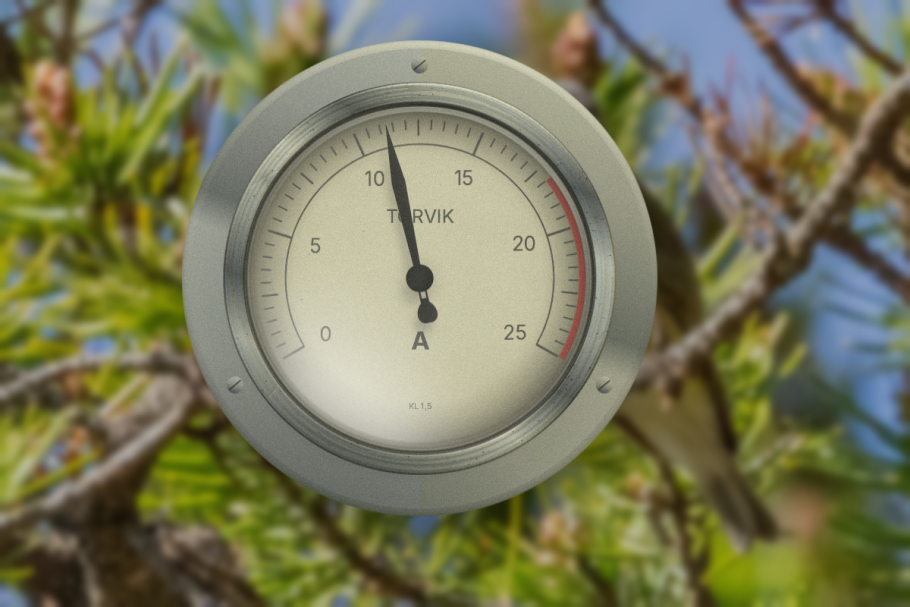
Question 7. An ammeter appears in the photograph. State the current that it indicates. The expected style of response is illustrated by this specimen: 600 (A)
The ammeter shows 11.25 (A)
